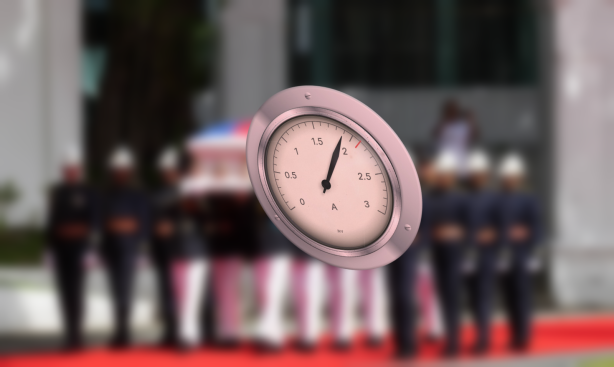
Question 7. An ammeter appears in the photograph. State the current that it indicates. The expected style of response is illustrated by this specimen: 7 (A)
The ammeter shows 1.9 (A)
